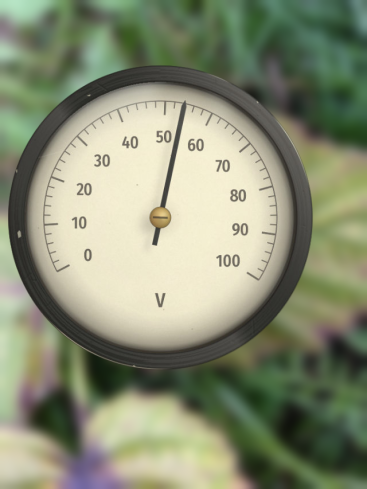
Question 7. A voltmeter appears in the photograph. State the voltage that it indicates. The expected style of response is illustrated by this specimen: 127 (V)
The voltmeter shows 54 (V)
